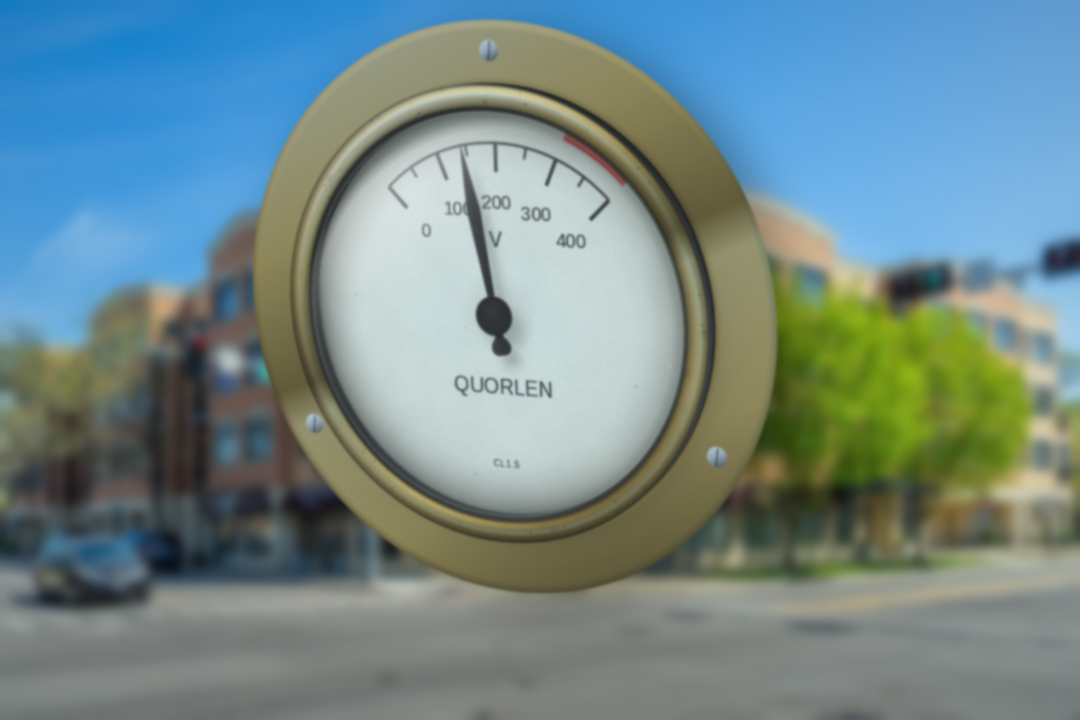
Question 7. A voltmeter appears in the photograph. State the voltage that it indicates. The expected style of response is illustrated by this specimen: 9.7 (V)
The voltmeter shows 150 (V)
